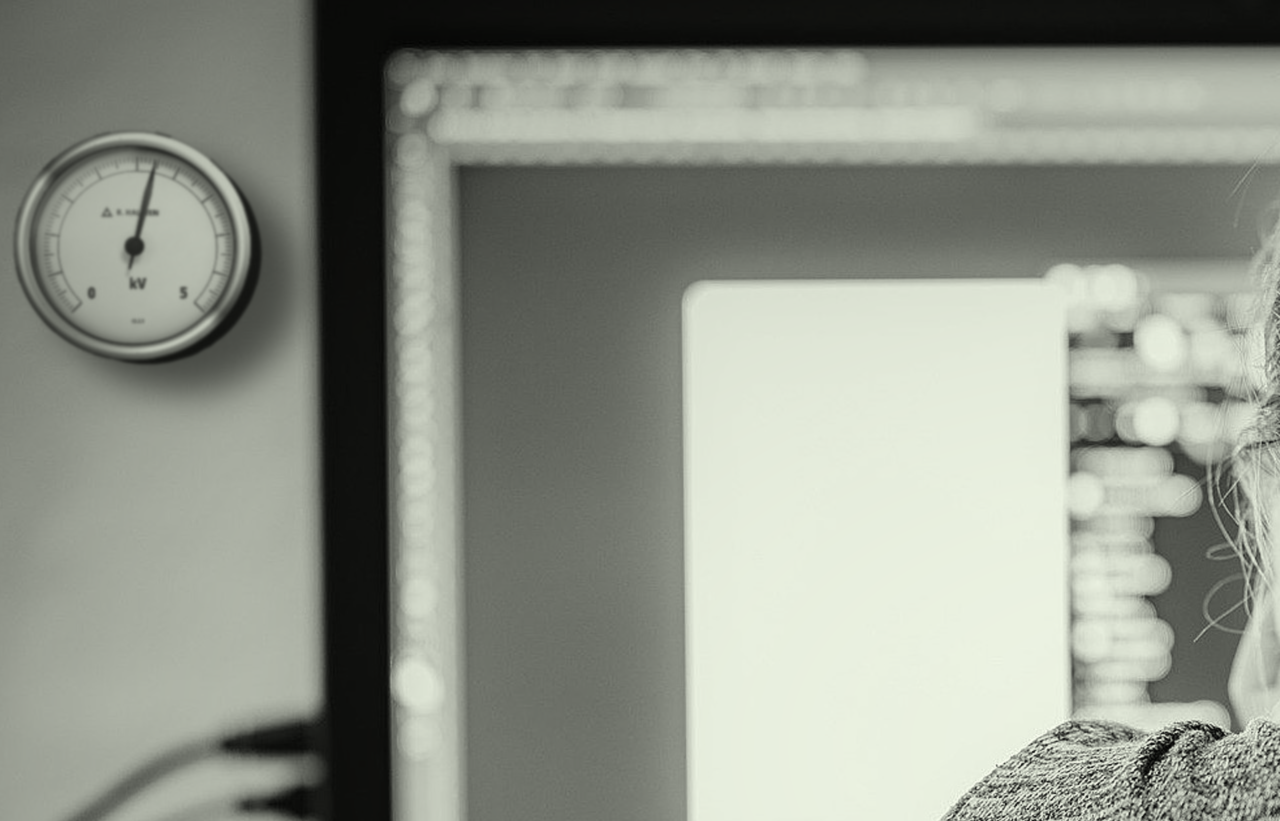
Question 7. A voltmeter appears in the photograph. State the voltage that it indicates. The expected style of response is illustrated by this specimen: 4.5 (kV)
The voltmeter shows 2.75 (kV)
